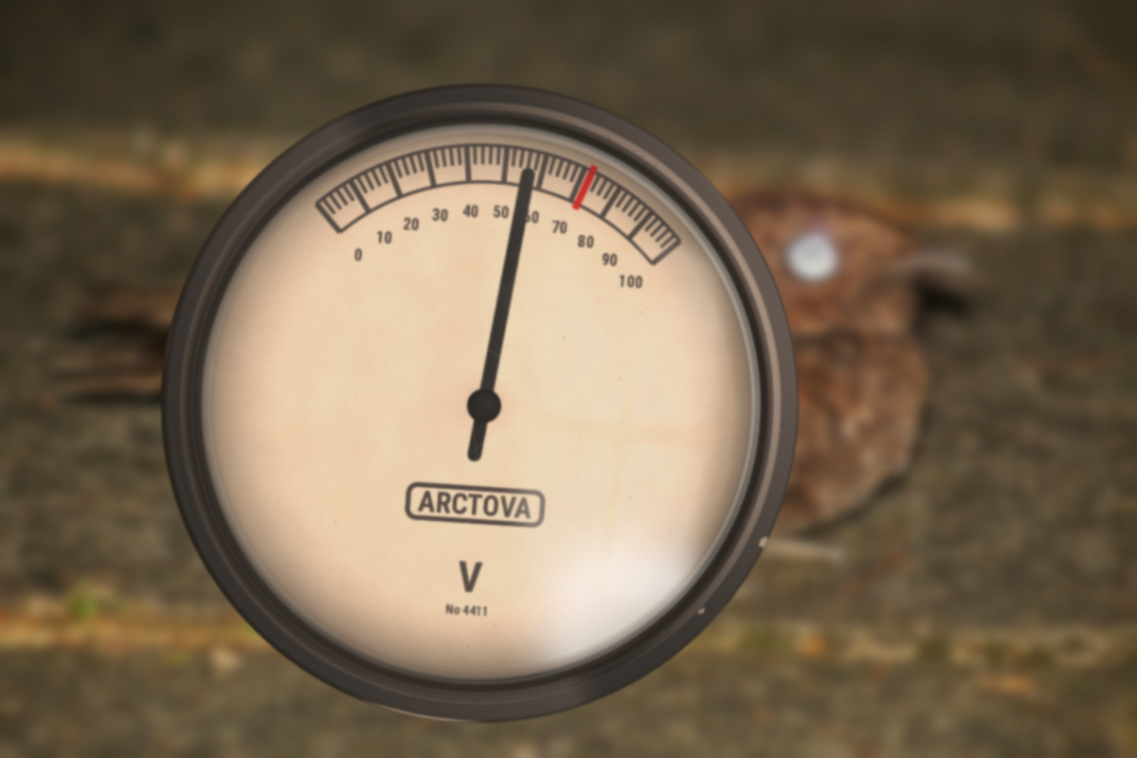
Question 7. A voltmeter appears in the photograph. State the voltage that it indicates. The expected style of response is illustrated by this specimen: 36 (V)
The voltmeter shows 56 (V)
